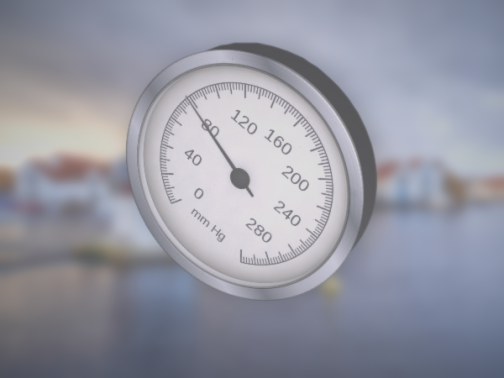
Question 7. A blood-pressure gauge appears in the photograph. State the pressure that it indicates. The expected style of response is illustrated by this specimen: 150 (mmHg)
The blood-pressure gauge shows 80 (mmHg)
